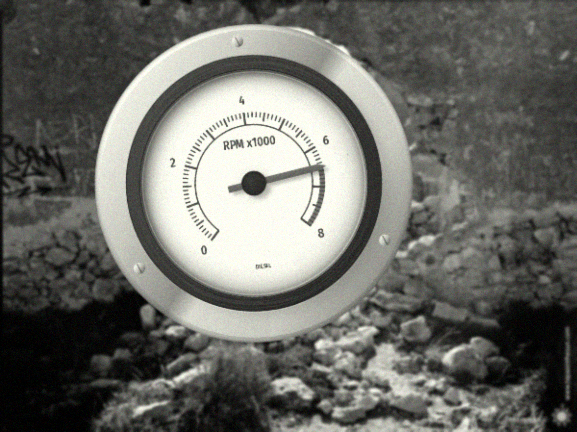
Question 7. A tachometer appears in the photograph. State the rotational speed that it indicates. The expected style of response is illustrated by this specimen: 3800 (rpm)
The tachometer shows 6500 (rpm)
